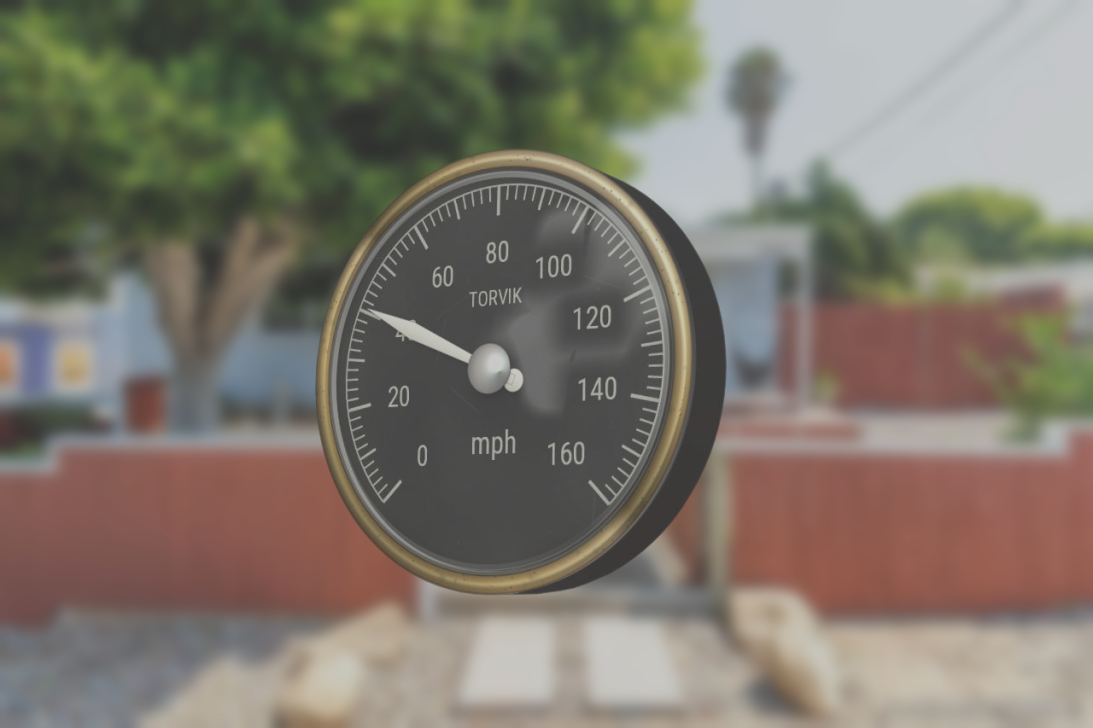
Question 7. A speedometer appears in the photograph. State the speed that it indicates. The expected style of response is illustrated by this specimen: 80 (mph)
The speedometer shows 41 (mph)
